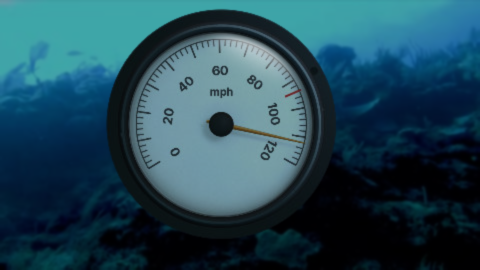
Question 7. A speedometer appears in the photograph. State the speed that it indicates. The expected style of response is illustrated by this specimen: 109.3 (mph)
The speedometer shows 112 (mph)
